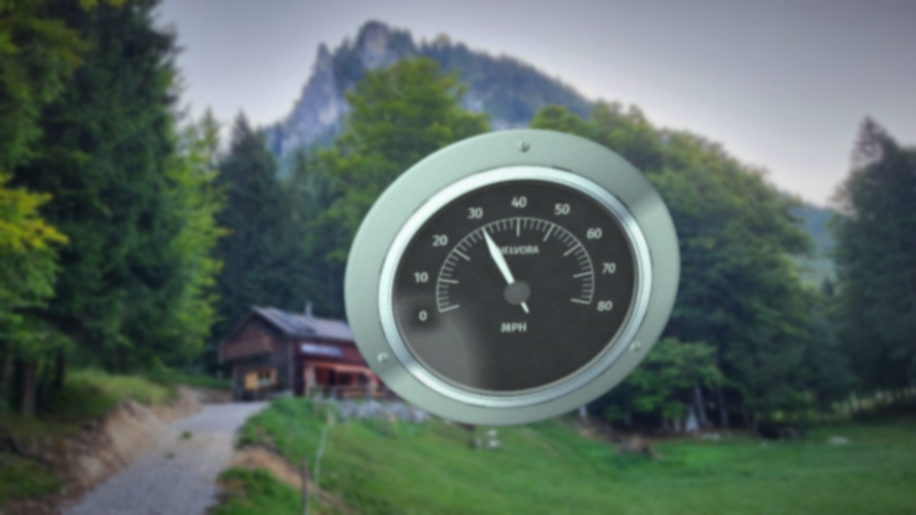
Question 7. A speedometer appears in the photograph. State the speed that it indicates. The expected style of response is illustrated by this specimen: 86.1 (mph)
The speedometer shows 30 (mph)
